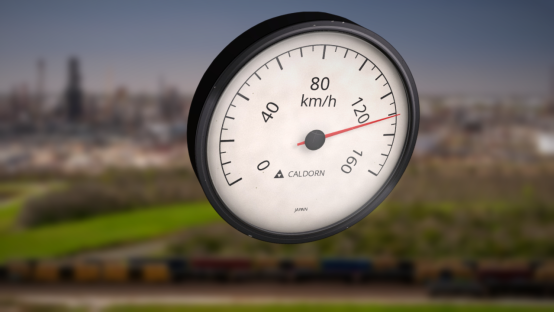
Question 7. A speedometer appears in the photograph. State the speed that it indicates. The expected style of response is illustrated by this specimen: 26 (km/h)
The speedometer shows 130 (km/h)
